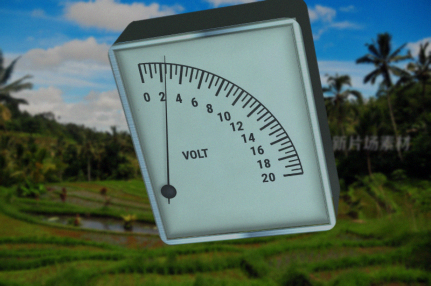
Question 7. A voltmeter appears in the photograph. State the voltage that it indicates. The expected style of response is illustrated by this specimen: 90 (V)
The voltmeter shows 2.5 (V)
